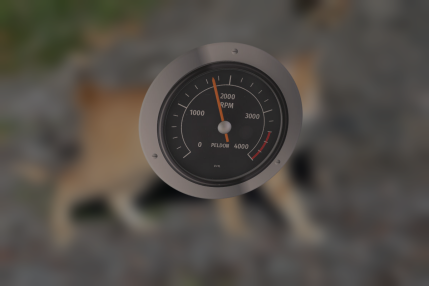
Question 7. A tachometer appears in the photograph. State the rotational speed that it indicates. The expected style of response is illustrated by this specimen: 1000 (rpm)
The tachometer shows 1700 (rpm)
